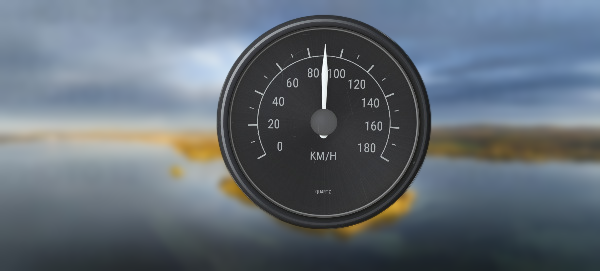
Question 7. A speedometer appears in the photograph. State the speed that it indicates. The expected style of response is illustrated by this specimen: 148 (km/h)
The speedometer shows 90 (km/h)
